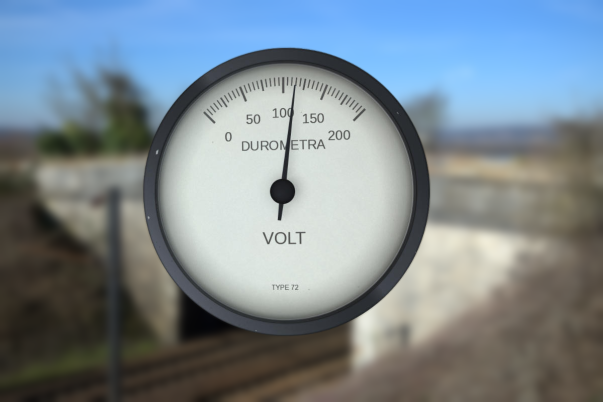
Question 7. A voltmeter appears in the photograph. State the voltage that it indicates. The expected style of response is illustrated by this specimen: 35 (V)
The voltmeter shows 115 (V)
